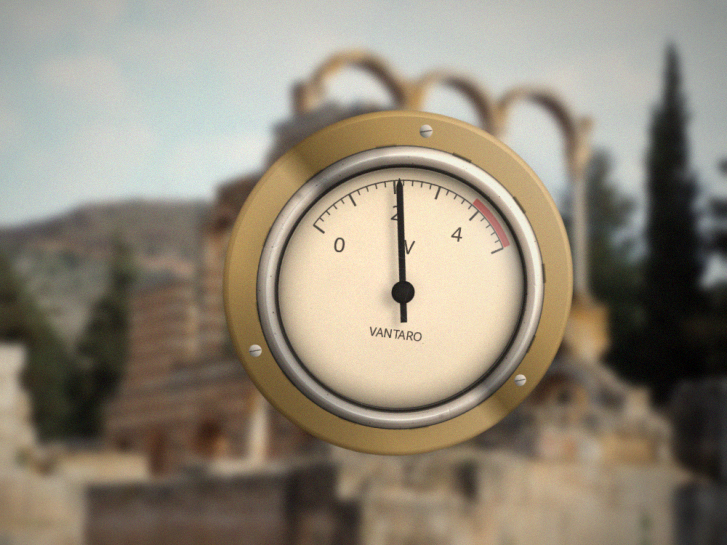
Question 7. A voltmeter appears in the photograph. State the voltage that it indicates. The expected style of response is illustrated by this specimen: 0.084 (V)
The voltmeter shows 2.1 (V)
